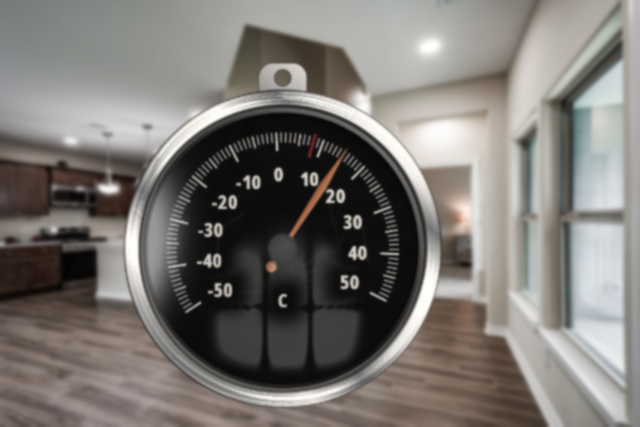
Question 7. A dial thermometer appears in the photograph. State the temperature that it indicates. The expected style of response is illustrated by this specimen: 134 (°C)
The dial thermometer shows 15 (°C)
